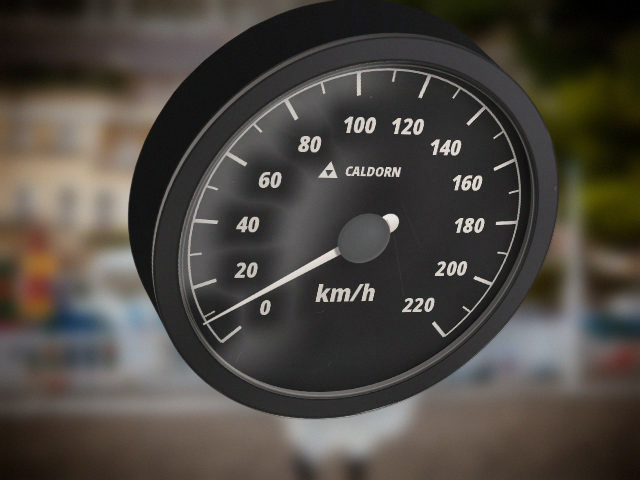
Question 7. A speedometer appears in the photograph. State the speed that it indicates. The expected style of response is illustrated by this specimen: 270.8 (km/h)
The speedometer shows 10 (km/h)
